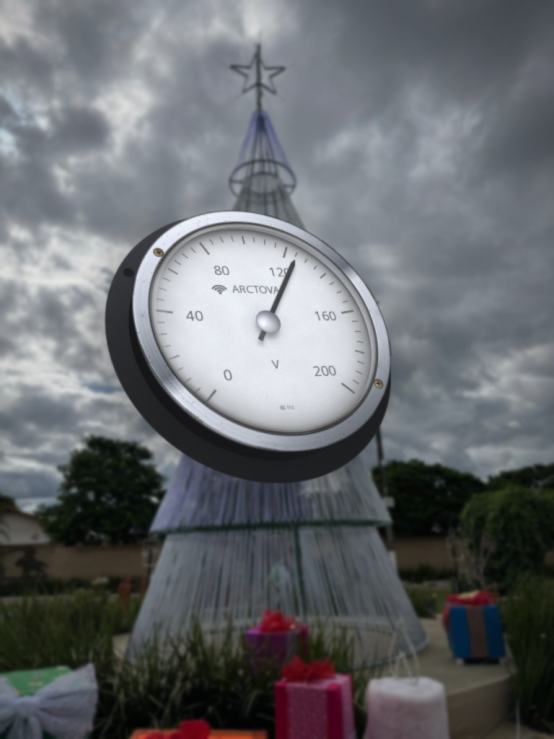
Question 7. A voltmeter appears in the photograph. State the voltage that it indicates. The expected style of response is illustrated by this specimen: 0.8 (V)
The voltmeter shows 125 (V)
